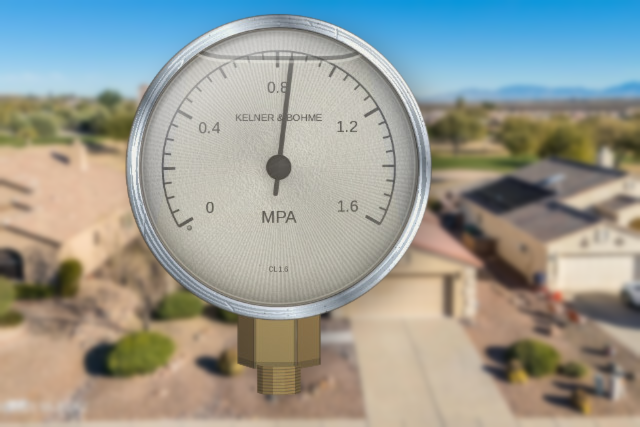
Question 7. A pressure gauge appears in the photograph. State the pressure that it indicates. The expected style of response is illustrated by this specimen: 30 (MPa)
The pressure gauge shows 0.85 (MPa)
